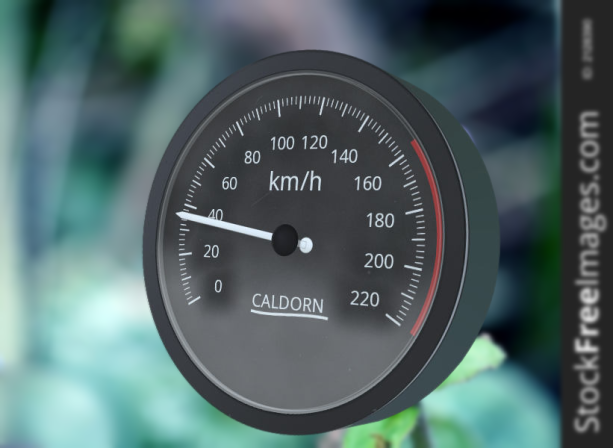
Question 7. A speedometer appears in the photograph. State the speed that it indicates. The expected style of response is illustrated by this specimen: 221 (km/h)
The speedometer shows 36 (km/h)
